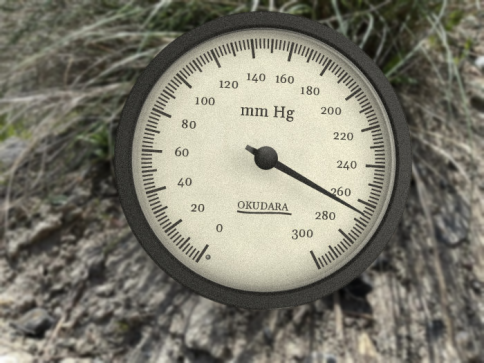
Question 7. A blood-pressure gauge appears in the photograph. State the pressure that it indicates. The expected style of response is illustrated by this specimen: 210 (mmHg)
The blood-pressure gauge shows 266 (mmHg)
